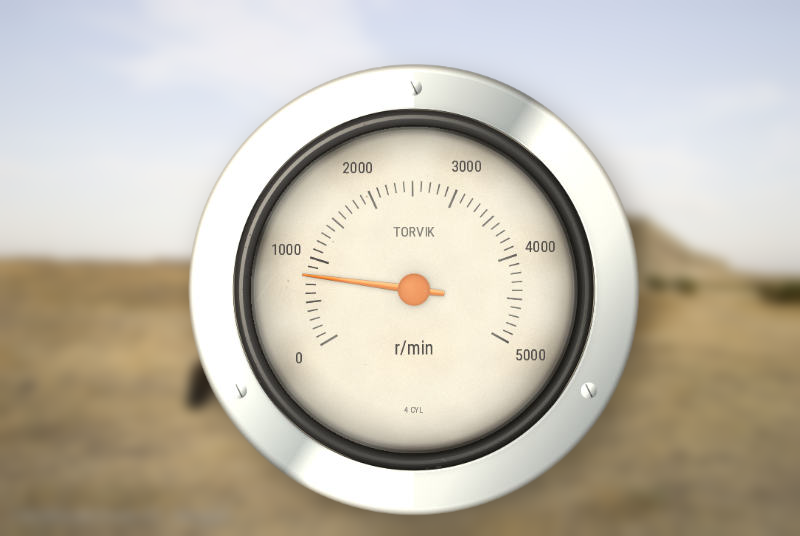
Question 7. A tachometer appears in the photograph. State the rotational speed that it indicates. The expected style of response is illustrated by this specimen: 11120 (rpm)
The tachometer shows 800 (rpm)
